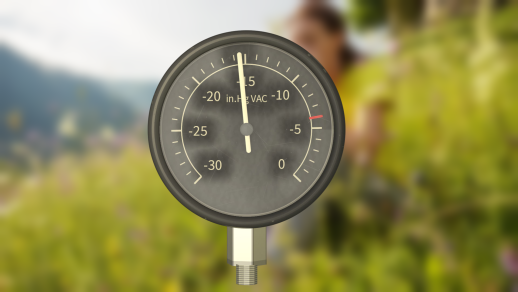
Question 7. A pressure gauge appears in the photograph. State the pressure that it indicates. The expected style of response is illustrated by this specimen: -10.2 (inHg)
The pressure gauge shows -15.5 (inHg)
